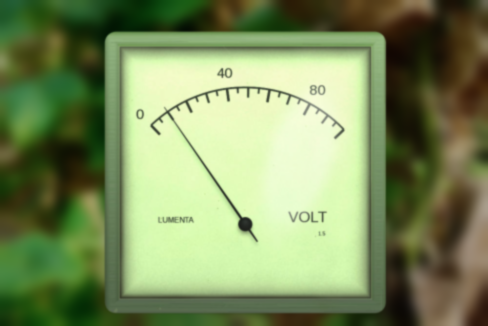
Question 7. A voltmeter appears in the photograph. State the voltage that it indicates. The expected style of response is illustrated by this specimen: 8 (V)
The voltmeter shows 10 (V)
